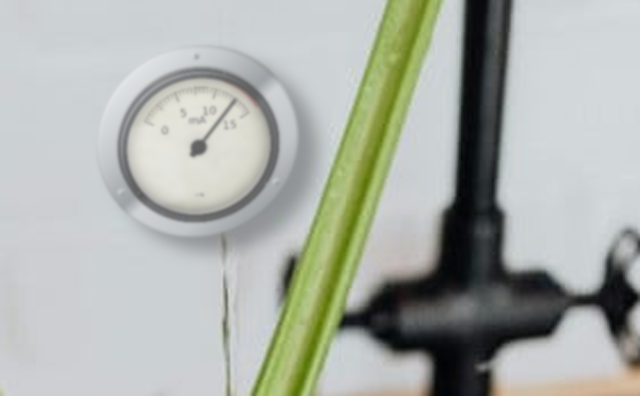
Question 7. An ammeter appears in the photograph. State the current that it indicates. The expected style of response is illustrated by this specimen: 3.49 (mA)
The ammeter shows 12.5 (mA)
